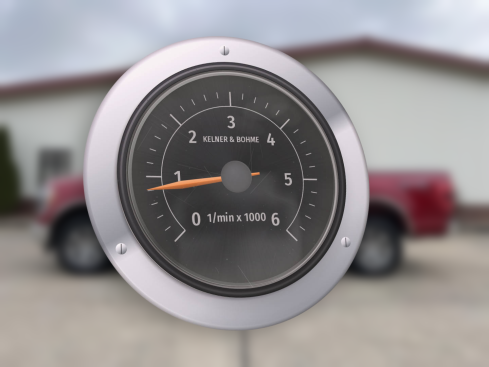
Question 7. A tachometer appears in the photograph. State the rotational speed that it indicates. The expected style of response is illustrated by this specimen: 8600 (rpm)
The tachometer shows 800 (rpm)
